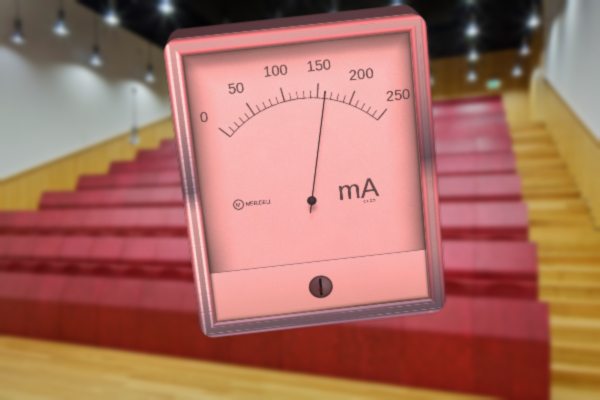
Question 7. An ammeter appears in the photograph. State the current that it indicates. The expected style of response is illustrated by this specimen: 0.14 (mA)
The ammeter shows 160 (mA)
